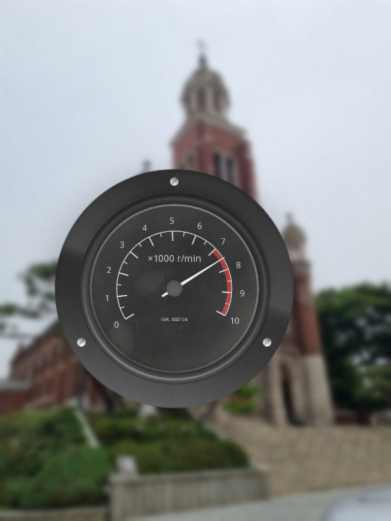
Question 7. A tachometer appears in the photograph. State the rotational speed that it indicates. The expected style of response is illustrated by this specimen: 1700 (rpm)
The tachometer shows 7500 (rpm)
